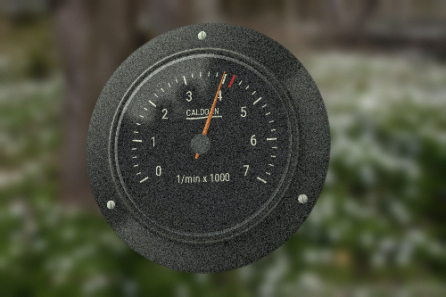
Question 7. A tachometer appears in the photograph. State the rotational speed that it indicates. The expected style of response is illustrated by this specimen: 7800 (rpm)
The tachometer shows 4000 (rpm)
